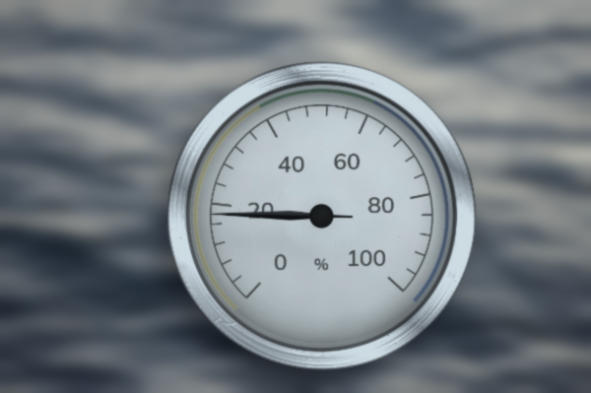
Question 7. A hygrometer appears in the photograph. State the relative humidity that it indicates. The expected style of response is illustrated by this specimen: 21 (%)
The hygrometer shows 18 (%)
